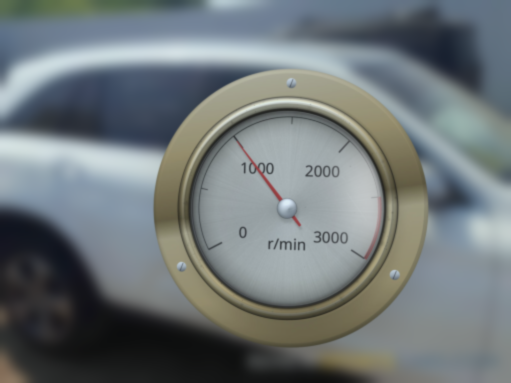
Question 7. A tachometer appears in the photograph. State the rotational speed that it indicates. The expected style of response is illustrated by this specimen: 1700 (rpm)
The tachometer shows 1000 (rpm)
